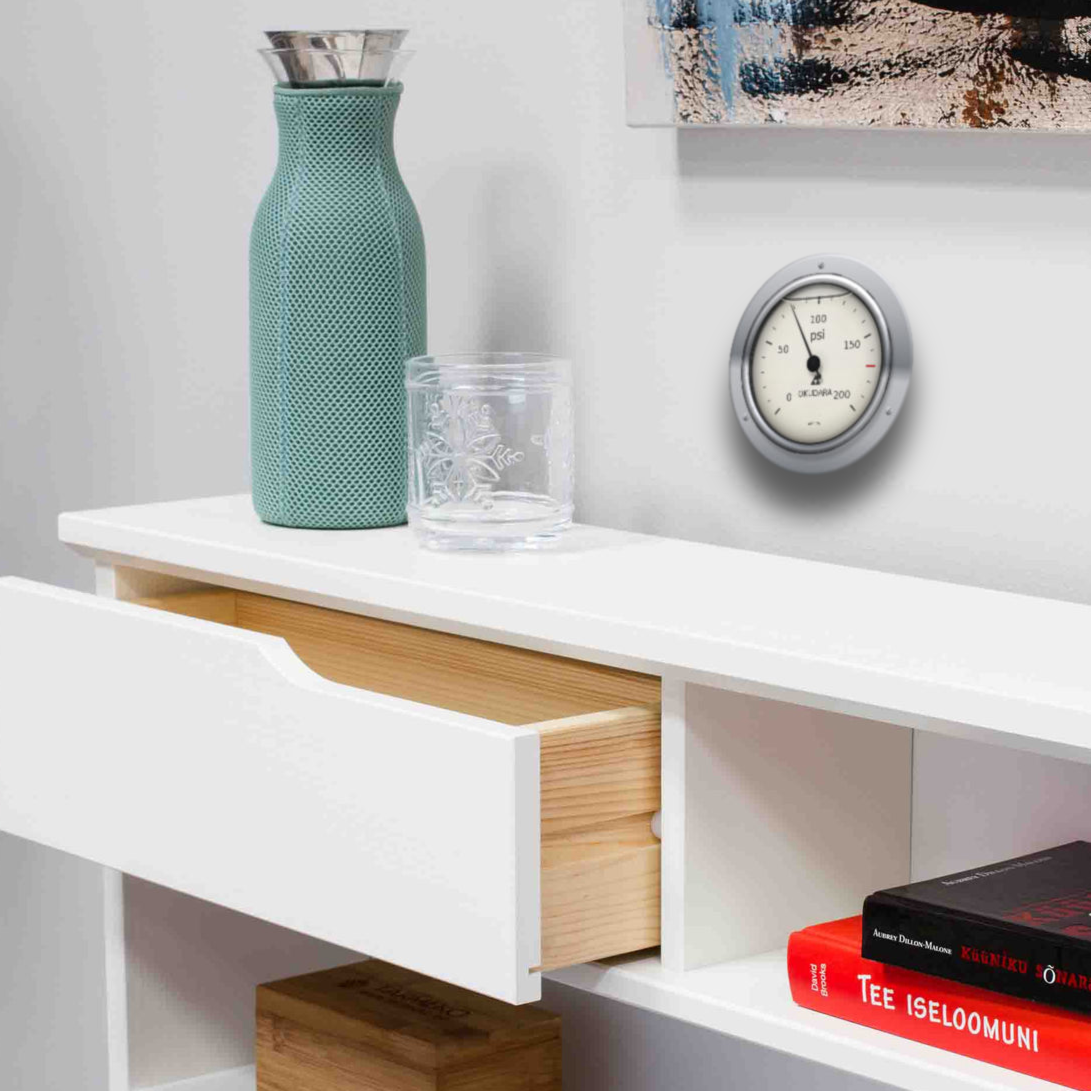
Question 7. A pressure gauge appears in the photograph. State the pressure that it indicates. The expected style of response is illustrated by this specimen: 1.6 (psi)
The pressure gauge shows 80 (psi)
